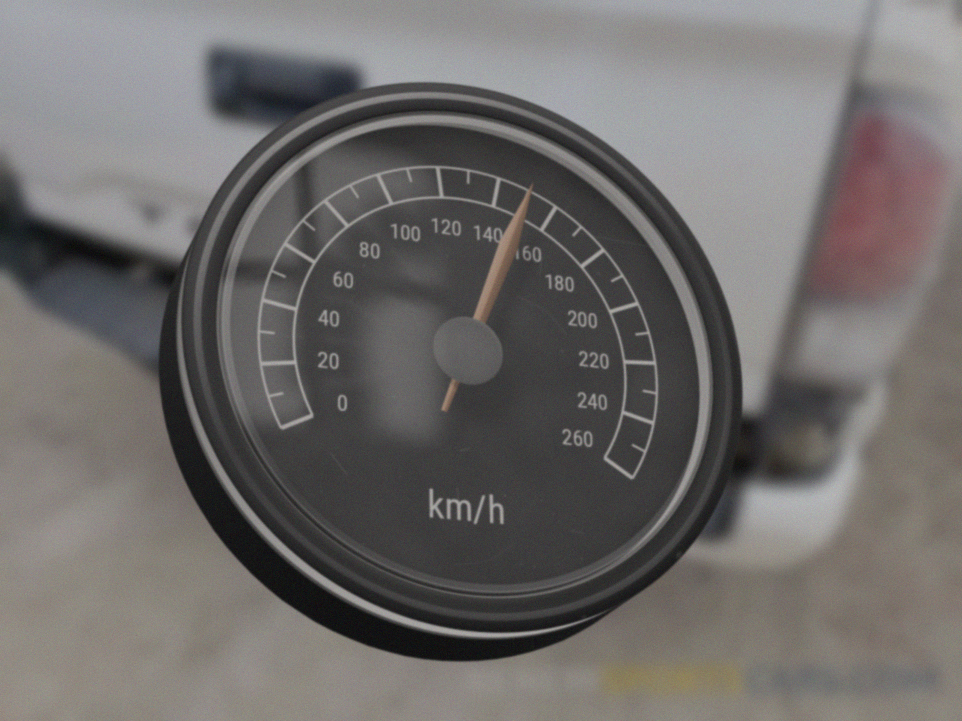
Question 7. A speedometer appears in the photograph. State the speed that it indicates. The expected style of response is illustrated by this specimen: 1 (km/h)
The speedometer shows 150 (km/h)
